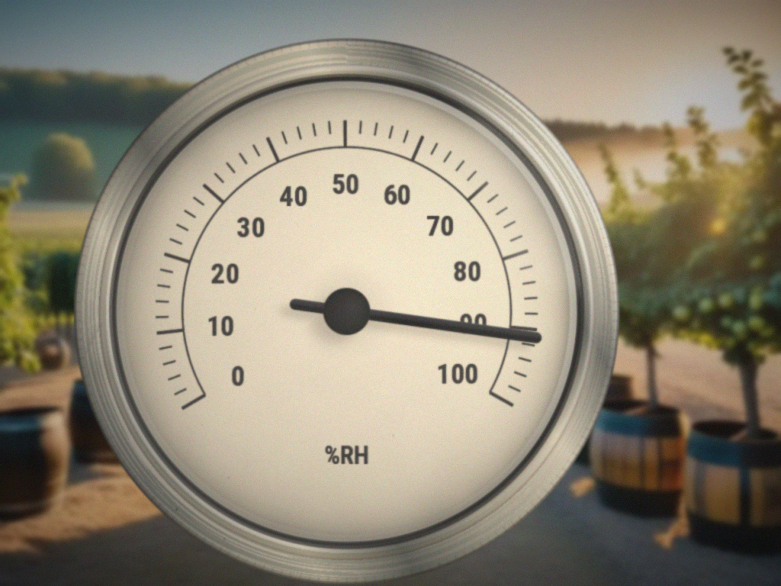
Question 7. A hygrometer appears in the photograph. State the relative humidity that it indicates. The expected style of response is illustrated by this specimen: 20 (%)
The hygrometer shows 91 (%)
